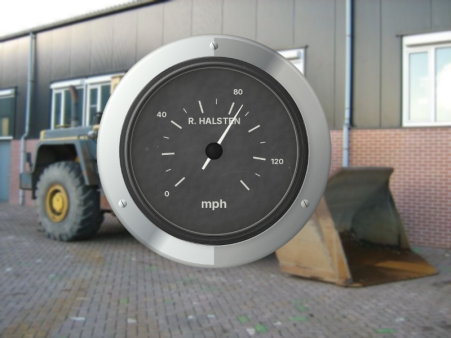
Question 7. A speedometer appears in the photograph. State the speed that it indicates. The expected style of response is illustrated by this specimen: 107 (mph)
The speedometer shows 85 (mph)
